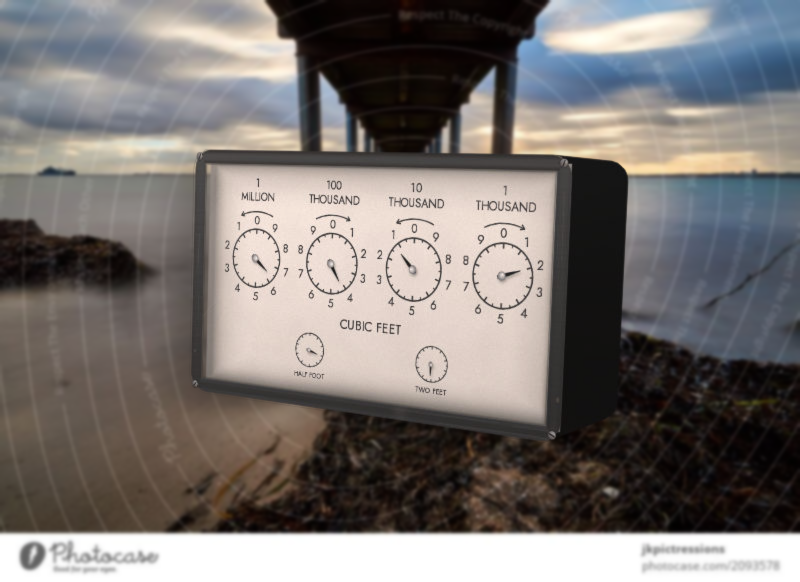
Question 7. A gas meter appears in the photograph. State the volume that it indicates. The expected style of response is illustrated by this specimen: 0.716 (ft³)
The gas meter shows 641200 (ft³)
